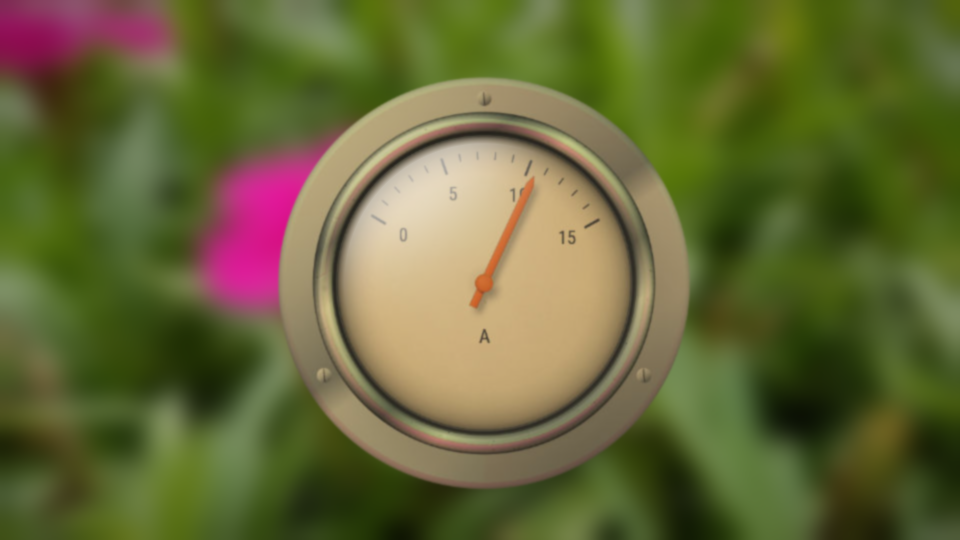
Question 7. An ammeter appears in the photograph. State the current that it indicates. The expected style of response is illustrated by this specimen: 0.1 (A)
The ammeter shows 10.5 (A)
